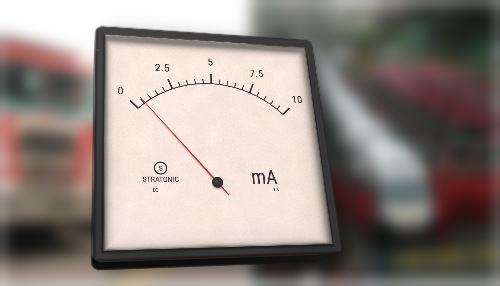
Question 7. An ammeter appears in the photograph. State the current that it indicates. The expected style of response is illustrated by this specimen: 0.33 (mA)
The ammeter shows 0.5 (mA)
